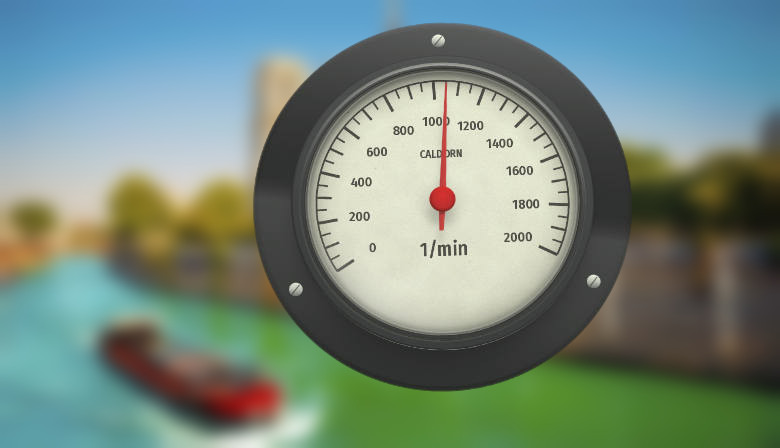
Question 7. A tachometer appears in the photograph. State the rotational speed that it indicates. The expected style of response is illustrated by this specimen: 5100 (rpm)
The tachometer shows 1050 (rpm)
